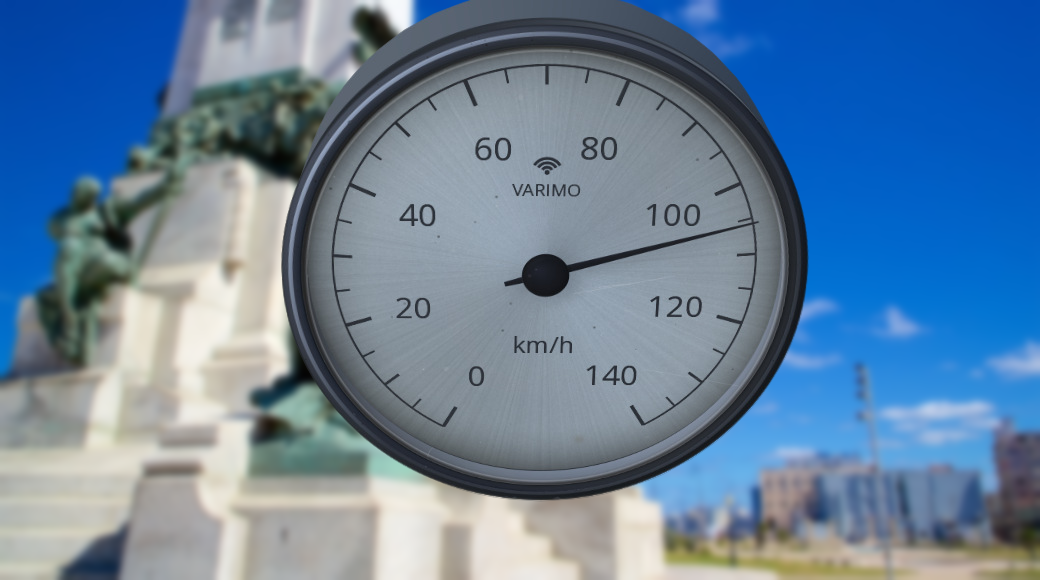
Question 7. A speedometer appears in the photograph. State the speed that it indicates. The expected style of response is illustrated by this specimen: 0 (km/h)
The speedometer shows 105 (km/h)
